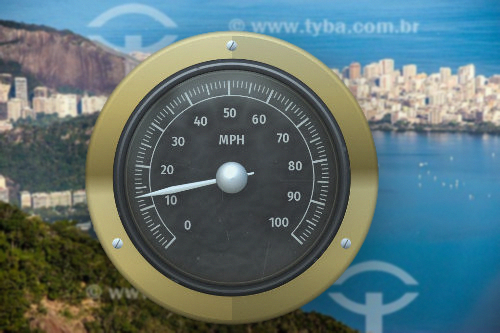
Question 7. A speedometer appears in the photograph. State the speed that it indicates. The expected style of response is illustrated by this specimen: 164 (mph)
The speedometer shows 13 (mph)
